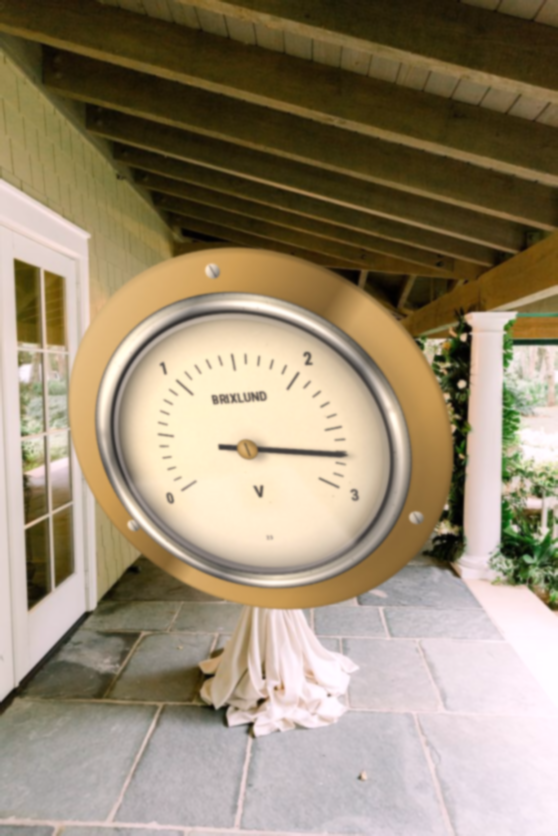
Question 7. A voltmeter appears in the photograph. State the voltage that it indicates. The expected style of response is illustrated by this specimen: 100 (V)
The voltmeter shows 2.7 (V)
